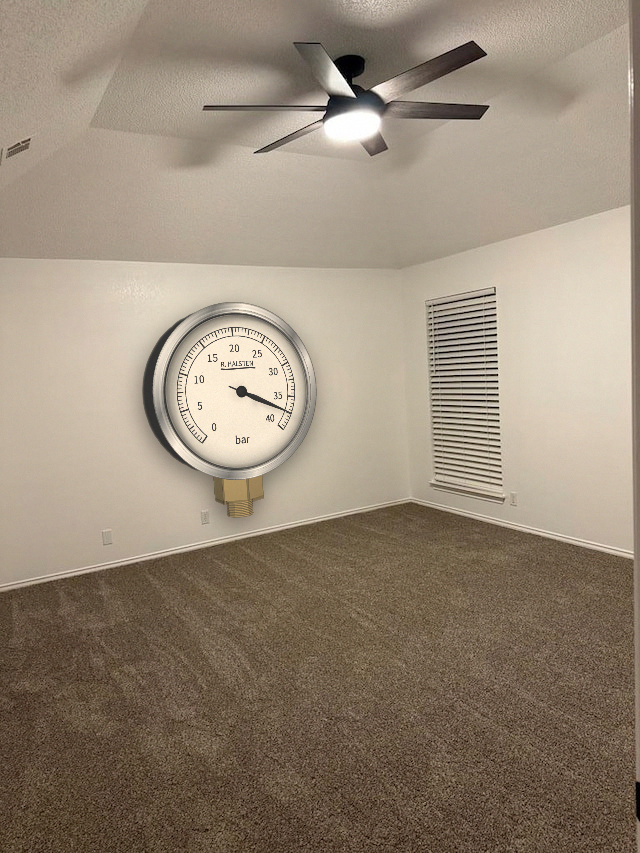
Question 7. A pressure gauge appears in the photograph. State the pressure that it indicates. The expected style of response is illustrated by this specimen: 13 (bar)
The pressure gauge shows 37.5 (bar)
